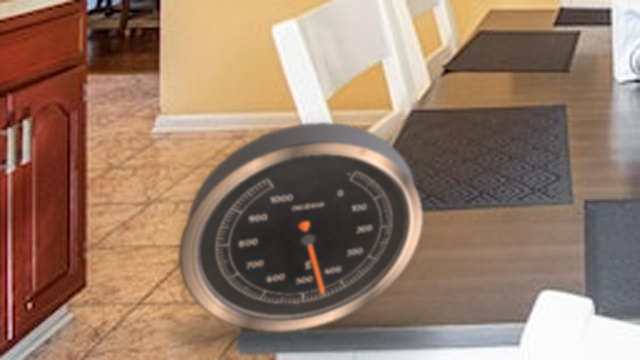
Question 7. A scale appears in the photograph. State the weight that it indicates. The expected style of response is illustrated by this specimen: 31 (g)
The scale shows 450 (g)
